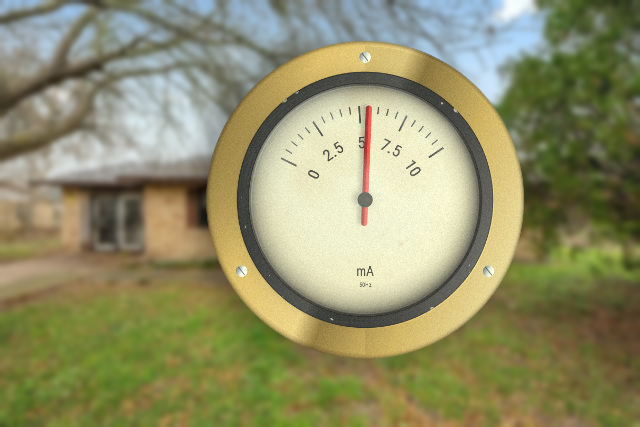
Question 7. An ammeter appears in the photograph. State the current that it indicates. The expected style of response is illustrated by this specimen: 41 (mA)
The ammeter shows 5.5 (mA)
